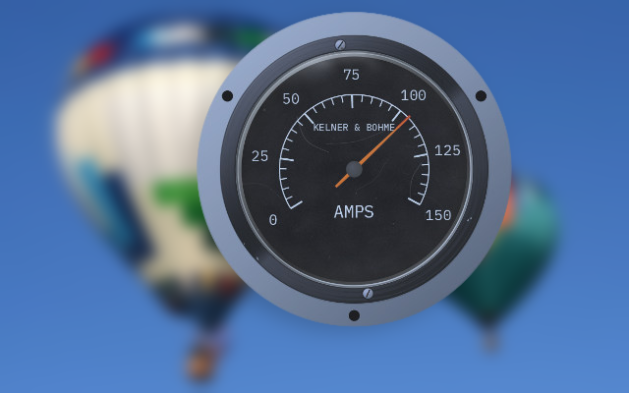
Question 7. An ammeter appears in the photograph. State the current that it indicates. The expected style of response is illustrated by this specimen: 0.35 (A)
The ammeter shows 105 (A)
